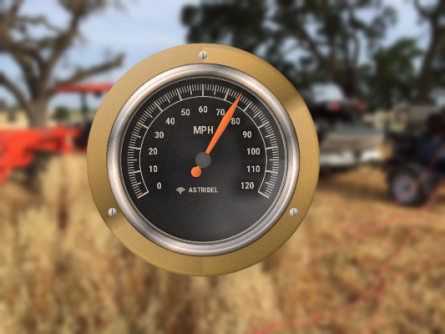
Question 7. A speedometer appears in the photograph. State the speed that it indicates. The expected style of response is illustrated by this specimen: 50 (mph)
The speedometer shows 75 (mph)
